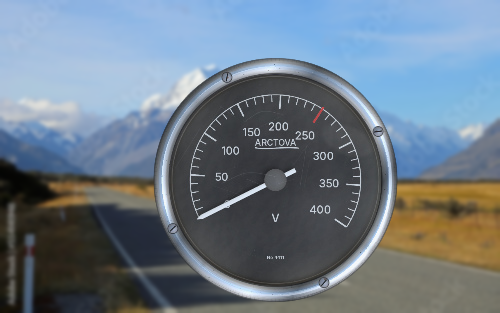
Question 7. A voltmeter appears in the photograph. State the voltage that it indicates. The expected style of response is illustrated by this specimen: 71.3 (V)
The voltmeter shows 0 (V)
